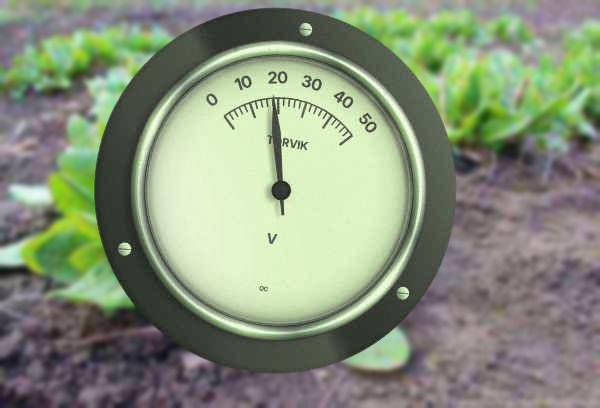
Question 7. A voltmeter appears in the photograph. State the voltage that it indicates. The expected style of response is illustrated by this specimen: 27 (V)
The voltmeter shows 18 (V)
